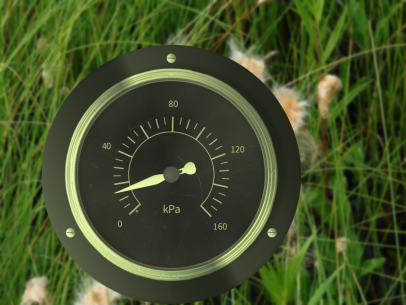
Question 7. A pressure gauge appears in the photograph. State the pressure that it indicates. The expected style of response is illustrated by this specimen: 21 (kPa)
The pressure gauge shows 15 (kPa)
